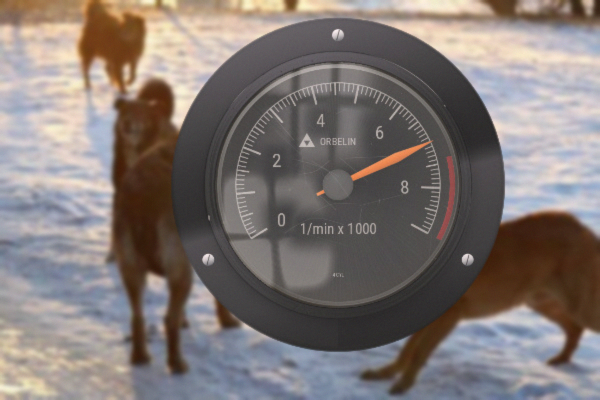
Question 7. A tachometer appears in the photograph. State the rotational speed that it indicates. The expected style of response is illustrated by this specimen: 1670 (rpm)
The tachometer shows 7000 (rpm)
